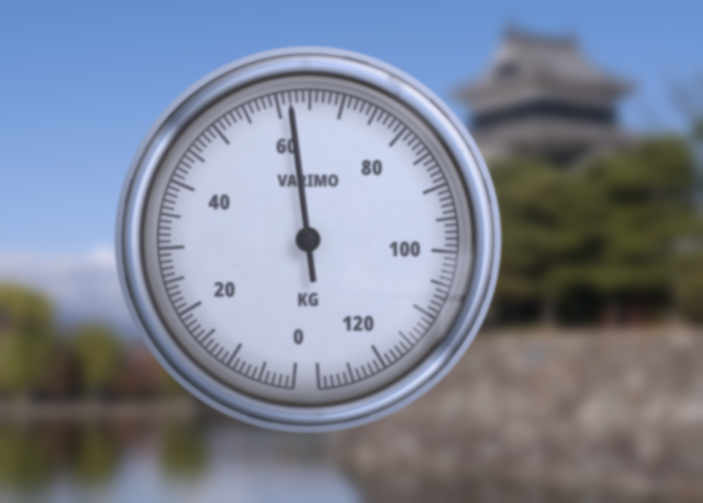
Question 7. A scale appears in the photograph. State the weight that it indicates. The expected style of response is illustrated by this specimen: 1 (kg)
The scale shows 62 (kg)
